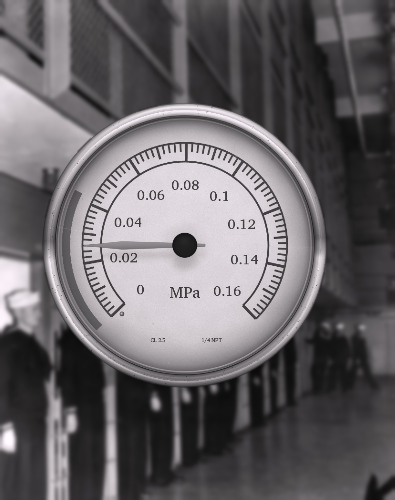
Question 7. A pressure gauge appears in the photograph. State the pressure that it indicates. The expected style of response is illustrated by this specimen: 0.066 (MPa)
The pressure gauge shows 0.026 (MPa)
